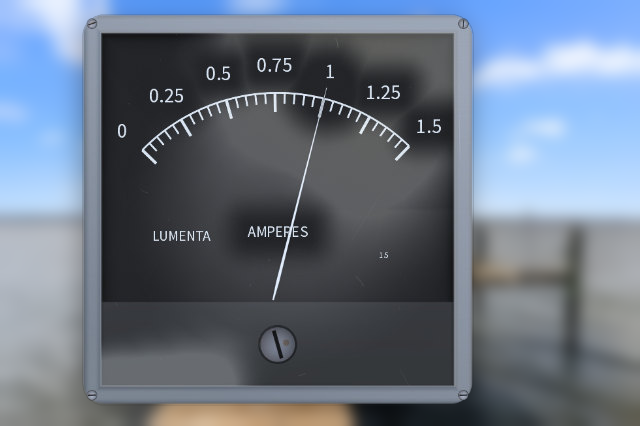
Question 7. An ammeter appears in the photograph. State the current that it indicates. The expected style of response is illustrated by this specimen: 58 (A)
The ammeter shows 1 (A)
